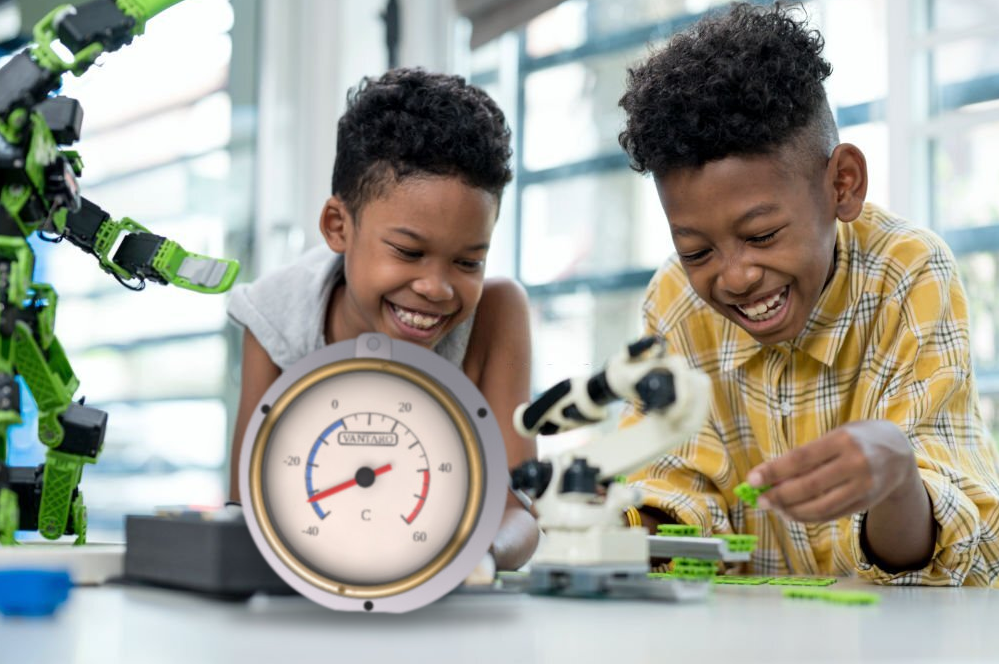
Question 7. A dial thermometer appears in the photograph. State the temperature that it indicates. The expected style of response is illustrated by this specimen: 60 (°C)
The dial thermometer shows -32.5 (°C)
